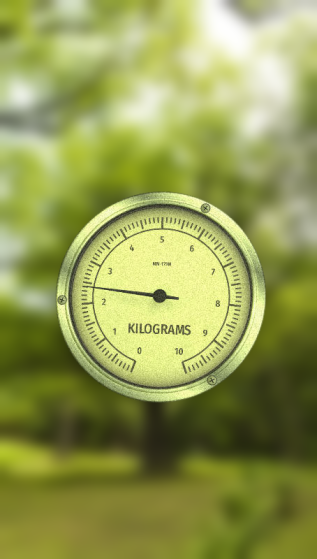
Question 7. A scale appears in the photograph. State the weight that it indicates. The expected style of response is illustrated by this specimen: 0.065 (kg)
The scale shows 2.4 (kg)
